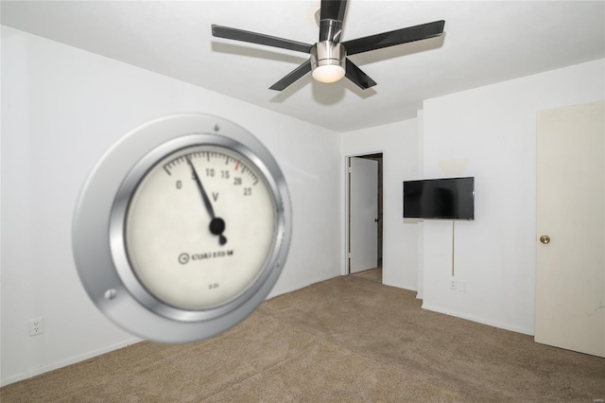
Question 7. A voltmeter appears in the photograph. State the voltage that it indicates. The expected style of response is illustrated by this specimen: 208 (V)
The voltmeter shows 5 (V)
